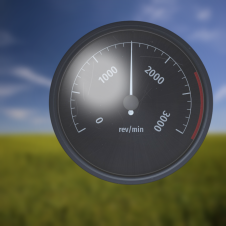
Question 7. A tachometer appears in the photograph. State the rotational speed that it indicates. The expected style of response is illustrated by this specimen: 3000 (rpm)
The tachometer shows 1500 (rpm)
